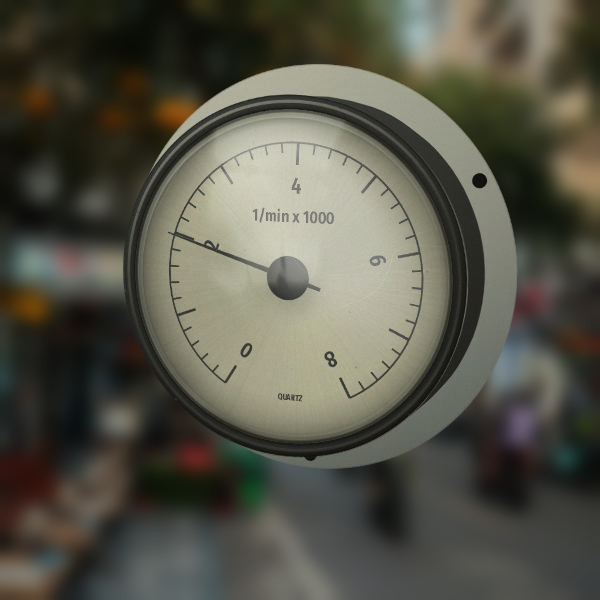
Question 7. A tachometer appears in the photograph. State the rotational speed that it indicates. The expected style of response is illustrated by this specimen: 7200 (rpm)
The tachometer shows 2000 (rpm)
